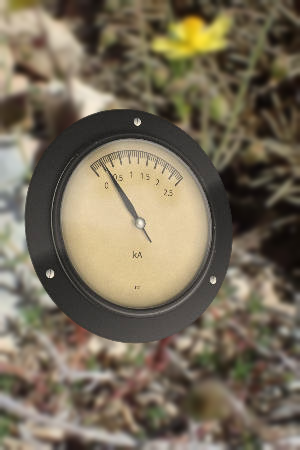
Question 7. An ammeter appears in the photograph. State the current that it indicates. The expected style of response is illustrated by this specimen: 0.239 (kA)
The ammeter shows 0.25 (kA)
